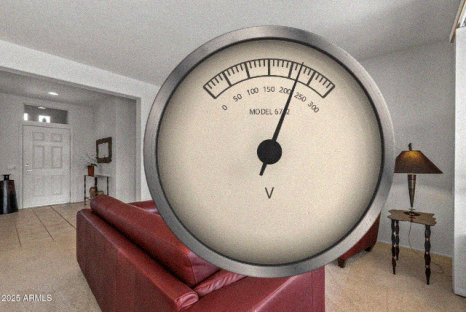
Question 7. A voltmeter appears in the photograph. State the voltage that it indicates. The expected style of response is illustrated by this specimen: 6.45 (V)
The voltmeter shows 220 (V)
